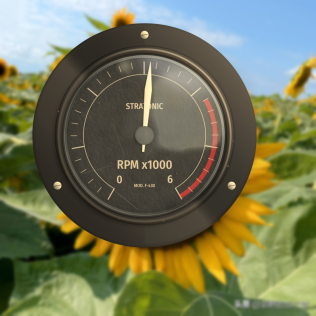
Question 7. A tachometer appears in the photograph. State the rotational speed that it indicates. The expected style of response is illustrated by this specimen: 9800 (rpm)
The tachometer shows 3100 (rpm)
